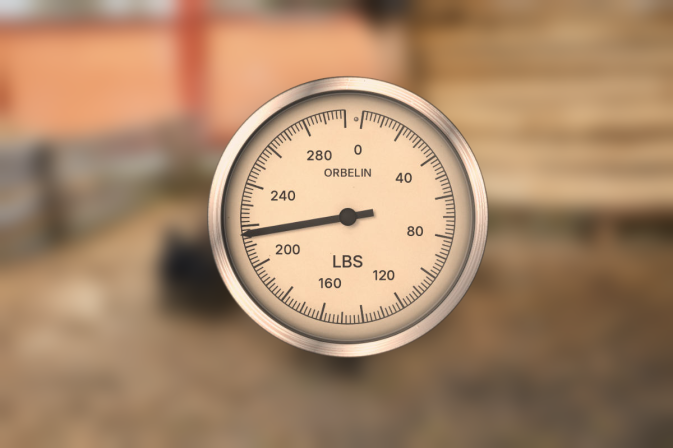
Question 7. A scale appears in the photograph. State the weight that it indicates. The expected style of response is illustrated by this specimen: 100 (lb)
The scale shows 216 (lb)
